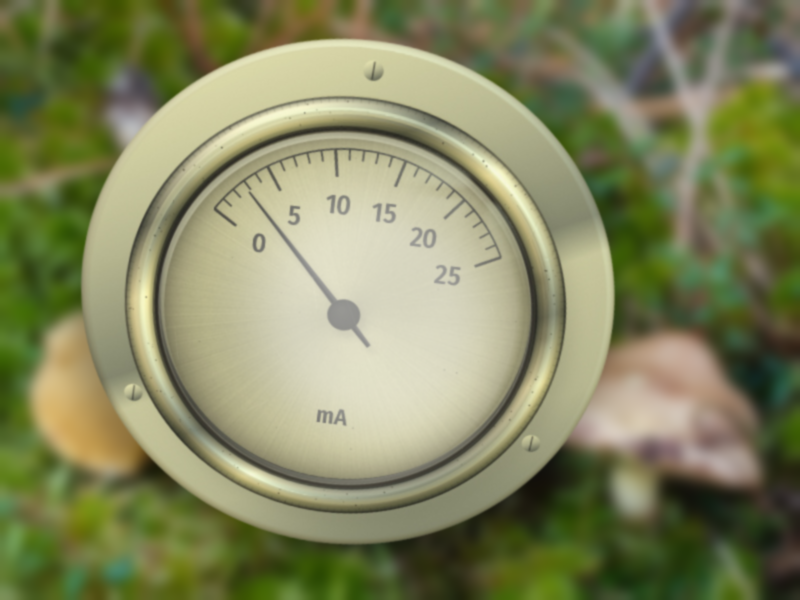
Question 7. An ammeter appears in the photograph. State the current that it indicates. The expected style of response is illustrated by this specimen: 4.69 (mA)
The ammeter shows 3 (mA)
